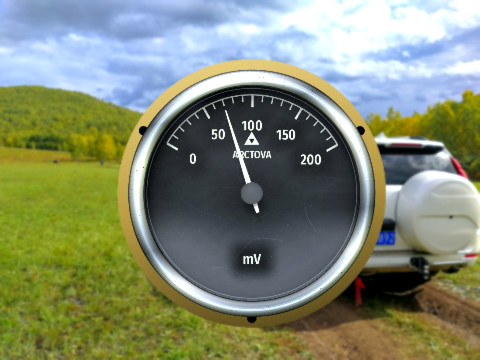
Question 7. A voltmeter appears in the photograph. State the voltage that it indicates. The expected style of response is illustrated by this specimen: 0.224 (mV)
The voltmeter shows 70 (mV)
